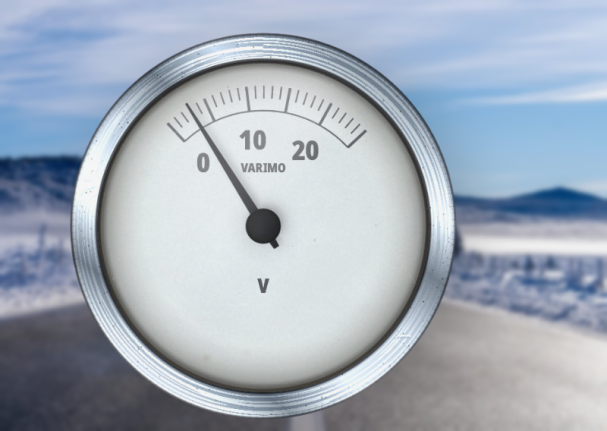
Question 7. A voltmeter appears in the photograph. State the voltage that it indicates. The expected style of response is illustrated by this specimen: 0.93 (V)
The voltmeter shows 3 (V)
